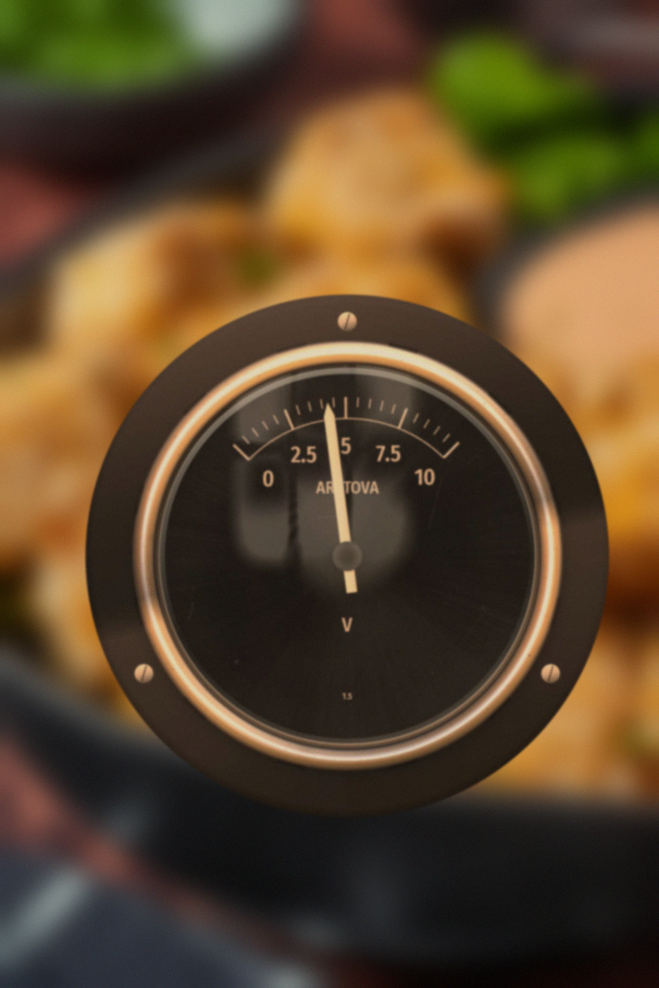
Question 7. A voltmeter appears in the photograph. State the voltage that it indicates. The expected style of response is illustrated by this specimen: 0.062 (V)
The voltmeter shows 4.25 (V)
